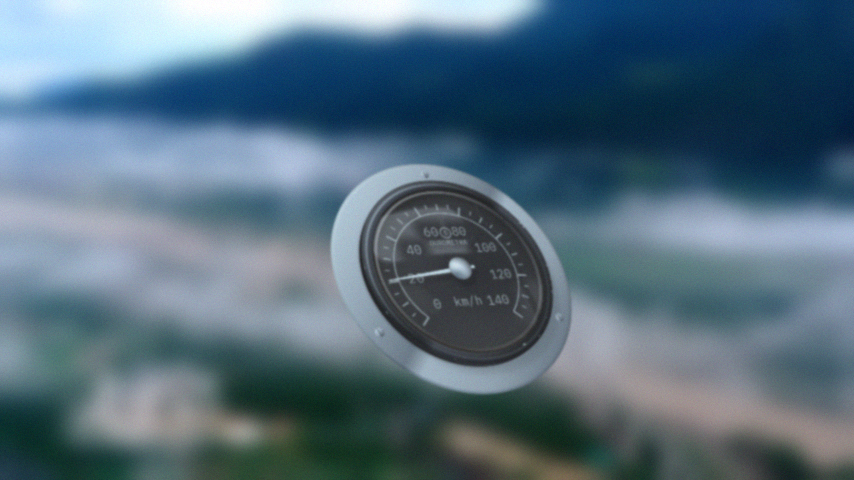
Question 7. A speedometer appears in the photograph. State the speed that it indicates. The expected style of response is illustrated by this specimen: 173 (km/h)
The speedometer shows 20 (km/h)
